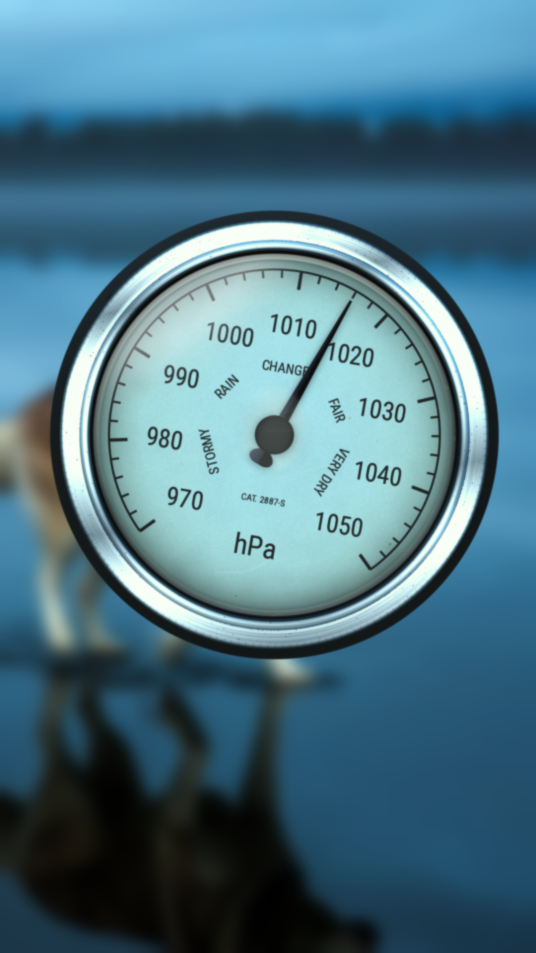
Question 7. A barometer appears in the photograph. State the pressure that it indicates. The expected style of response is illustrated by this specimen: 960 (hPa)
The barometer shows 1016 (hPa)
